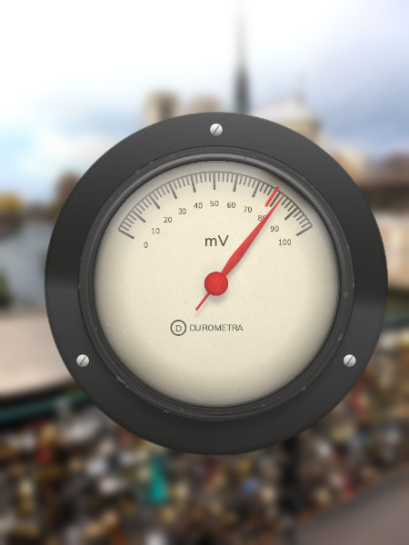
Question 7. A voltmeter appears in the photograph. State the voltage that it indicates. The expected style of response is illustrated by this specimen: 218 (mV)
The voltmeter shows 82 (mV)
